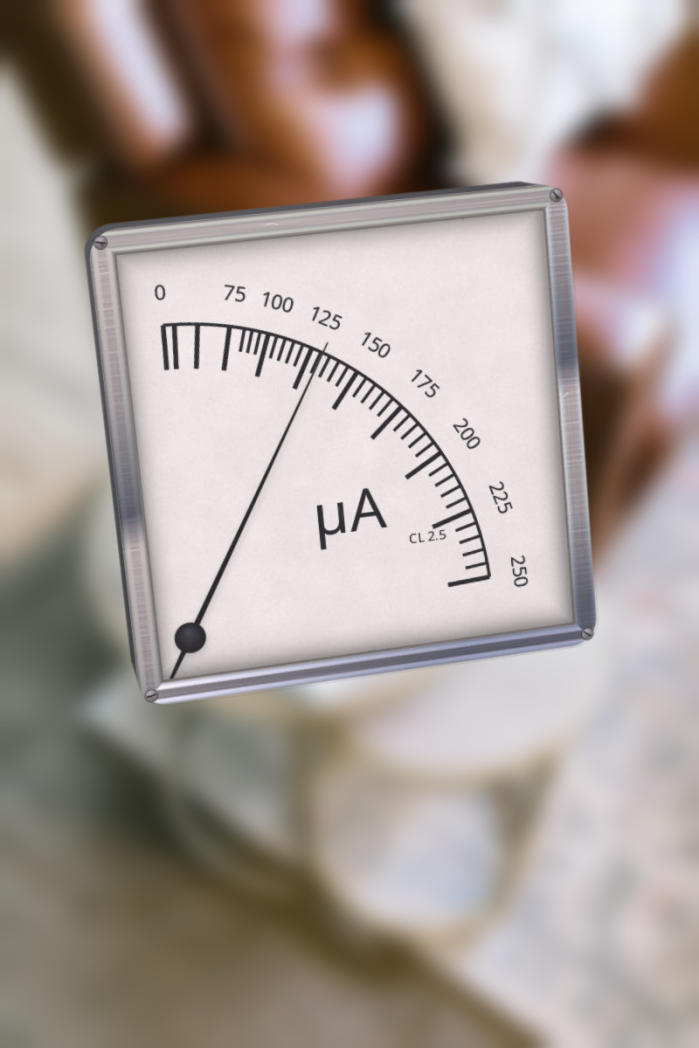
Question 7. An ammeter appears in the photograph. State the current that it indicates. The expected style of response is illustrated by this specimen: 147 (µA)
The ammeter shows 130 (µA)
